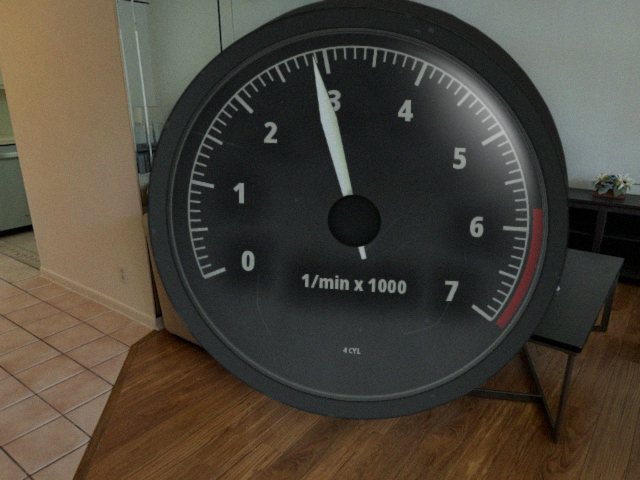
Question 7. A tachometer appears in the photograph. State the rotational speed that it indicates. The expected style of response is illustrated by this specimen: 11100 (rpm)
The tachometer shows 2900 (rpm)
